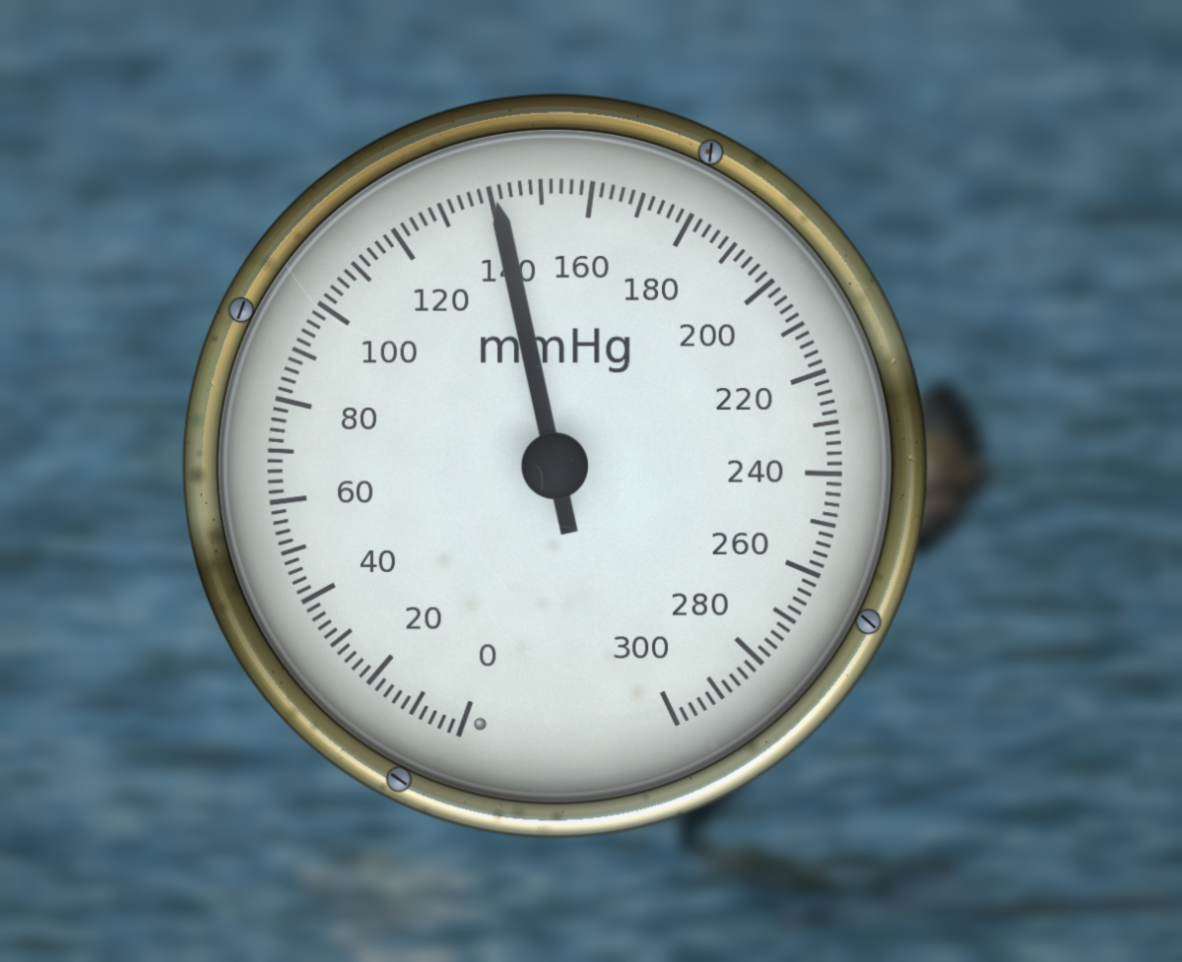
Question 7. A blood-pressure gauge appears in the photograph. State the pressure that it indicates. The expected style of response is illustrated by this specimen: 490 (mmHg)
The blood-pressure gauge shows 141 (mmHg)
